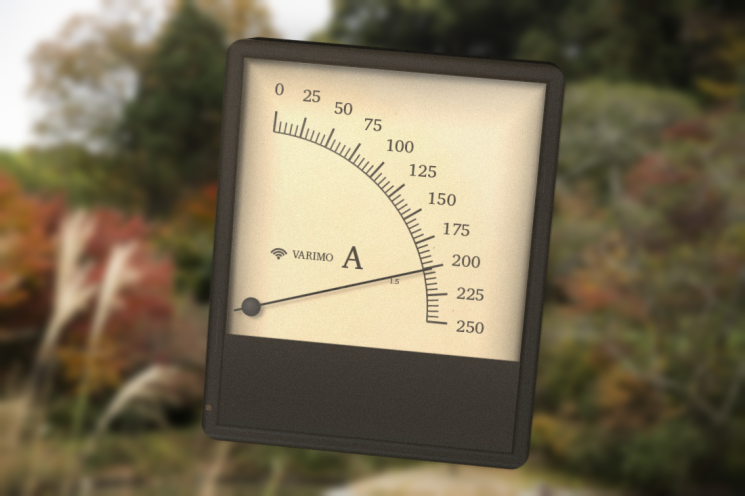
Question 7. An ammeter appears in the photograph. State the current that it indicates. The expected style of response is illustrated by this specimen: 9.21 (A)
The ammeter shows 200 (A)
